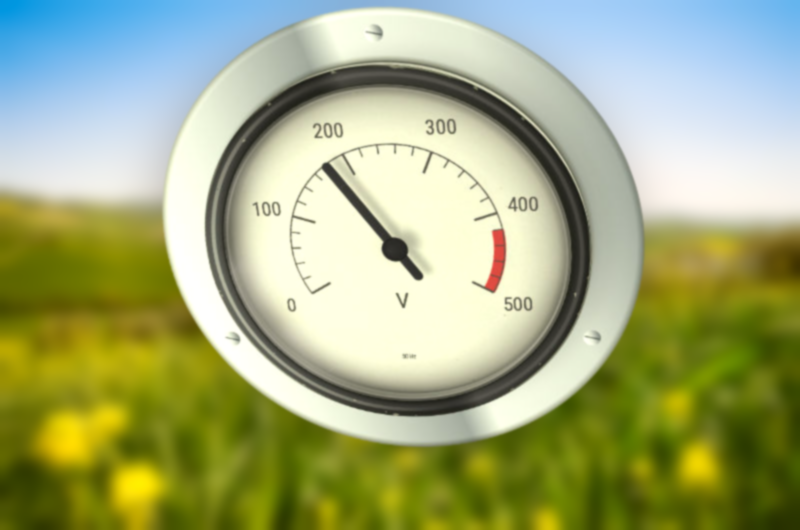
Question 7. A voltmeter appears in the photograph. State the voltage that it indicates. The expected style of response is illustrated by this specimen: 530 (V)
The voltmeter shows 180 (V)
